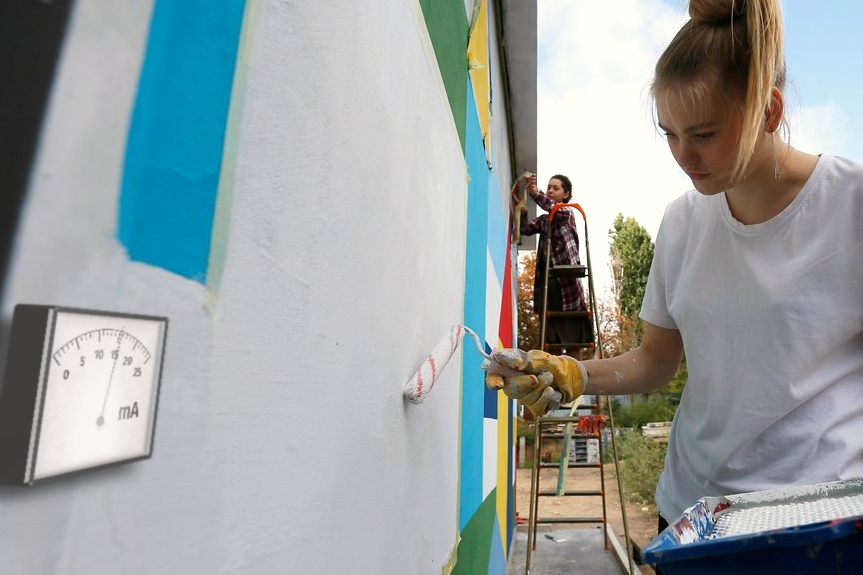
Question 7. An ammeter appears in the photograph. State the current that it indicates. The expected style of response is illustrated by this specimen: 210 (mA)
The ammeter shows 15 (mA)
